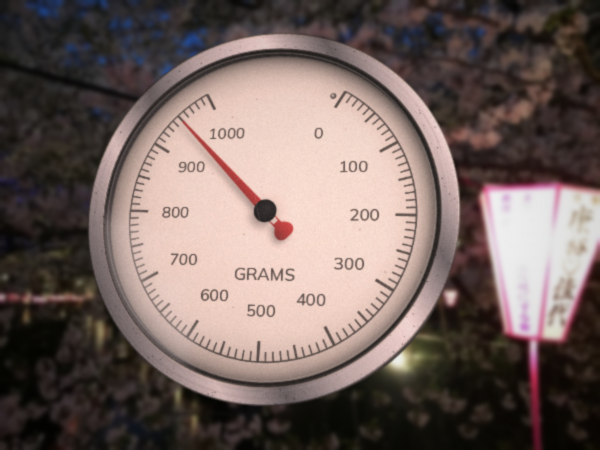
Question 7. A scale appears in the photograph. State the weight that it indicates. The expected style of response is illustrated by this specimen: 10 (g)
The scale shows 950 (g)
